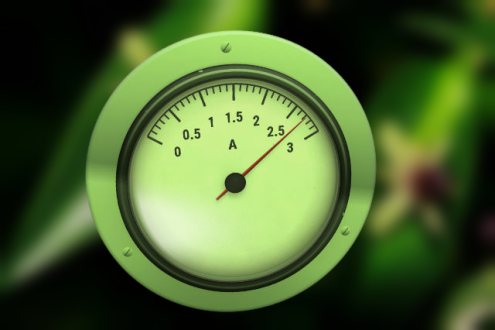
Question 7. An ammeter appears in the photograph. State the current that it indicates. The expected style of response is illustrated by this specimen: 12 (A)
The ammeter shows 2.7 (A)
